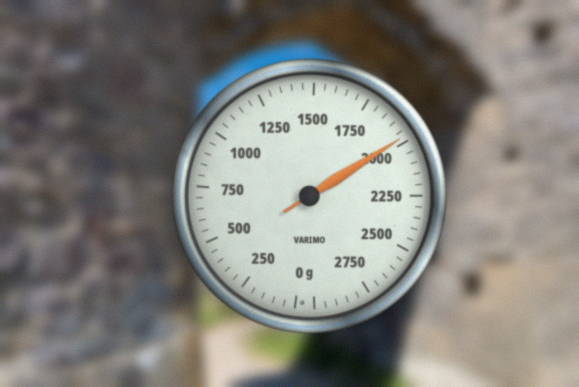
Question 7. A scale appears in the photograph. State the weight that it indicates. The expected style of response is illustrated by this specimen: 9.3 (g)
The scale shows 1975 (g)
